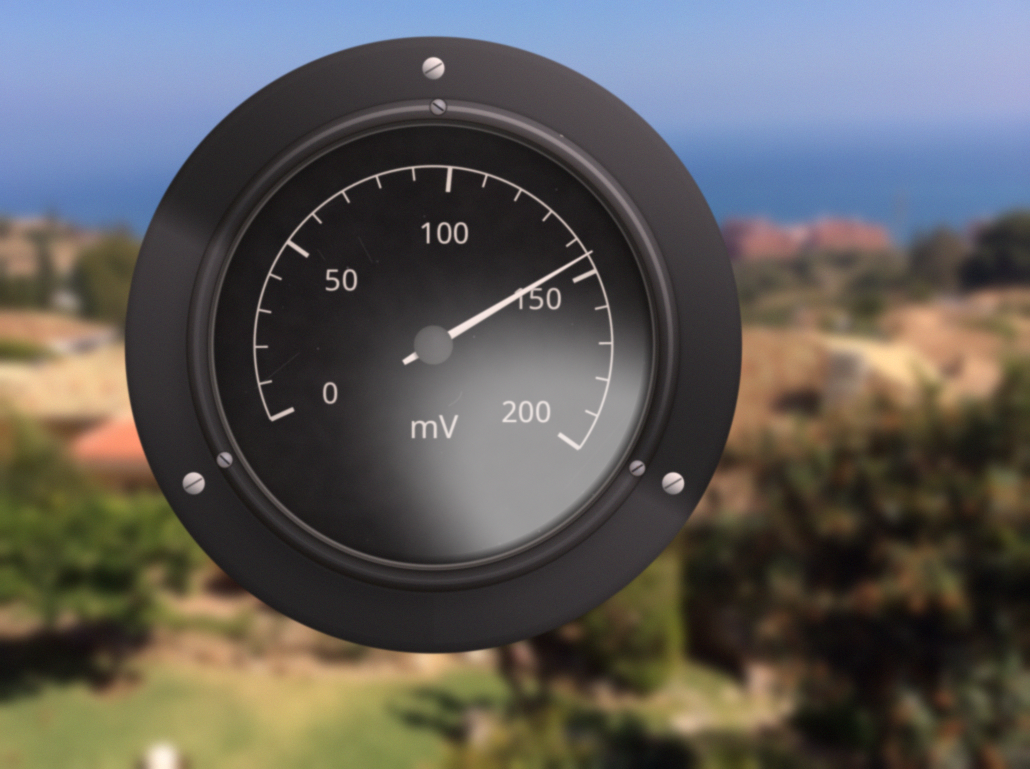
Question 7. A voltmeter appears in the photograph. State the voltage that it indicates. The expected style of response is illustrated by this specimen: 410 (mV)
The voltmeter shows 145 (mV)
